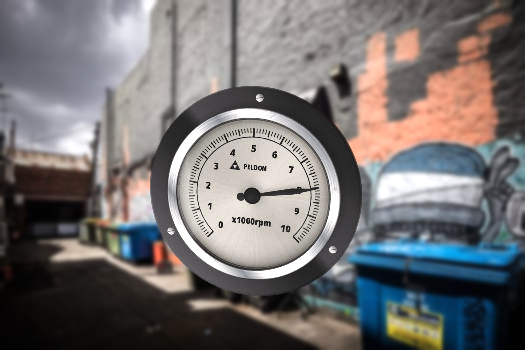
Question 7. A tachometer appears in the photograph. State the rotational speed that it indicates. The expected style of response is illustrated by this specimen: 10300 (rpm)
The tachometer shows 8000 (rpm)
